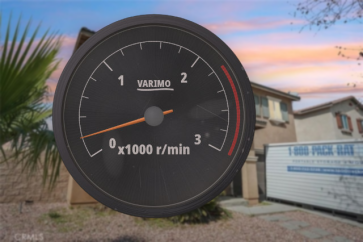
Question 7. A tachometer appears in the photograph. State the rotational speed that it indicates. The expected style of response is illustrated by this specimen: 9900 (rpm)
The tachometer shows 200 (rpm)
